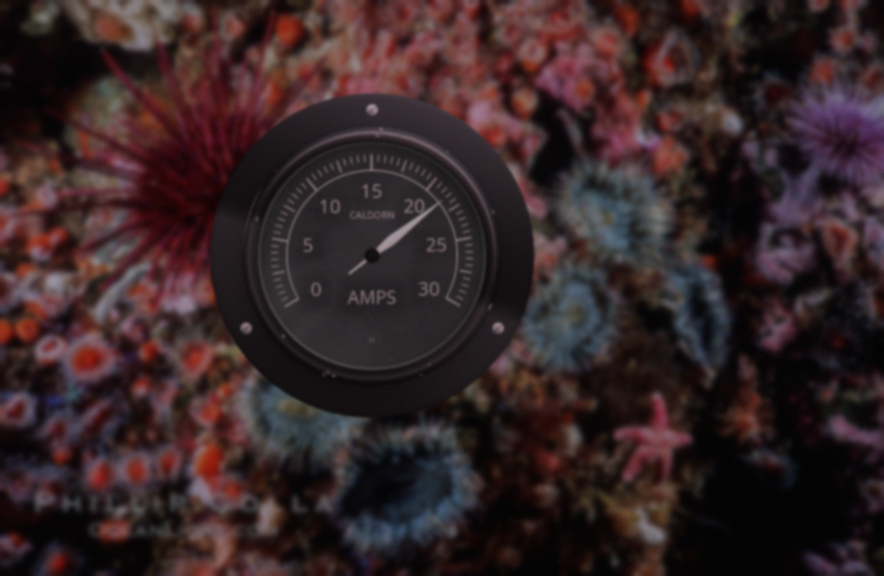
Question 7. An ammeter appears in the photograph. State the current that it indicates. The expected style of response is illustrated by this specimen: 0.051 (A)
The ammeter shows 21.5 (A)
